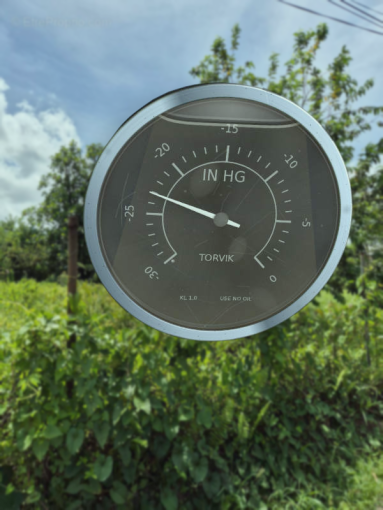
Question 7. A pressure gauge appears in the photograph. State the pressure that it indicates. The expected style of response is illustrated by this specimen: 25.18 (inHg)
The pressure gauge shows -23 (inHg)
